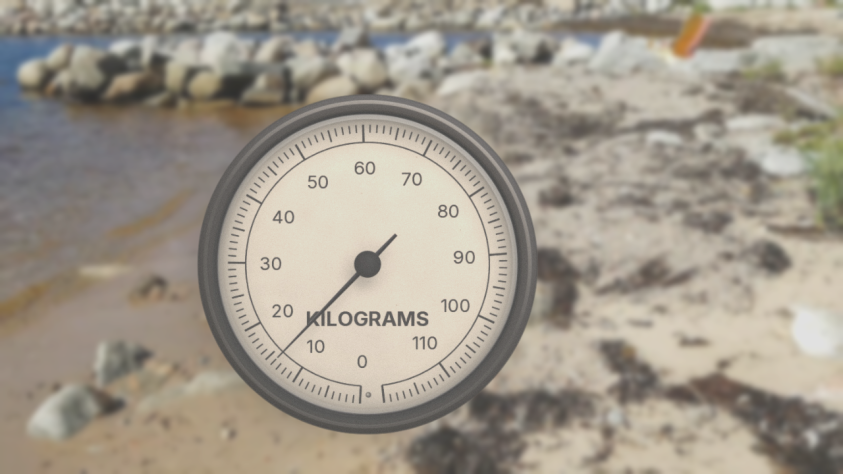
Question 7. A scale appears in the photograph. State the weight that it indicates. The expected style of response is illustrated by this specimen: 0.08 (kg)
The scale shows 14 (kg)
